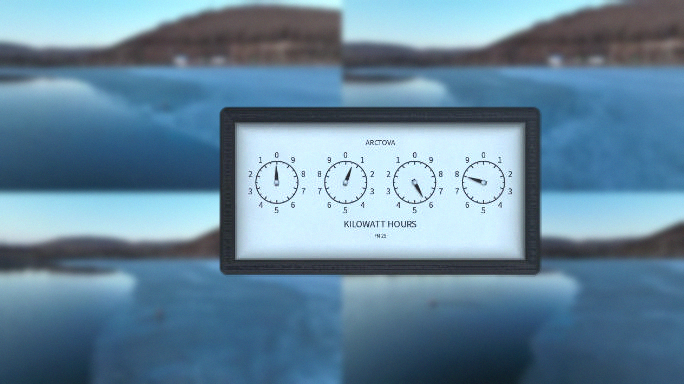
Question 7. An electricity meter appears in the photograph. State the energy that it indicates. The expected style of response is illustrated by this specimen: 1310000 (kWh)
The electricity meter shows 58 (kWh)
